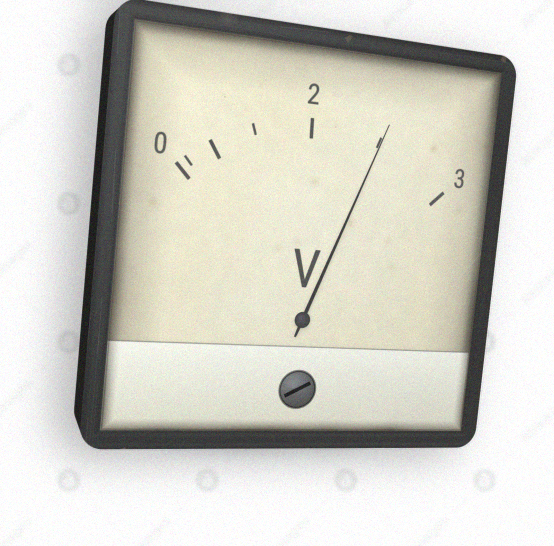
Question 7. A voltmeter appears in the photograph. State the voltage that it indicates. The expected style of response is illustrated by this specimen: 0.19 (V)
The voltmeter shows 2.5 (V)
